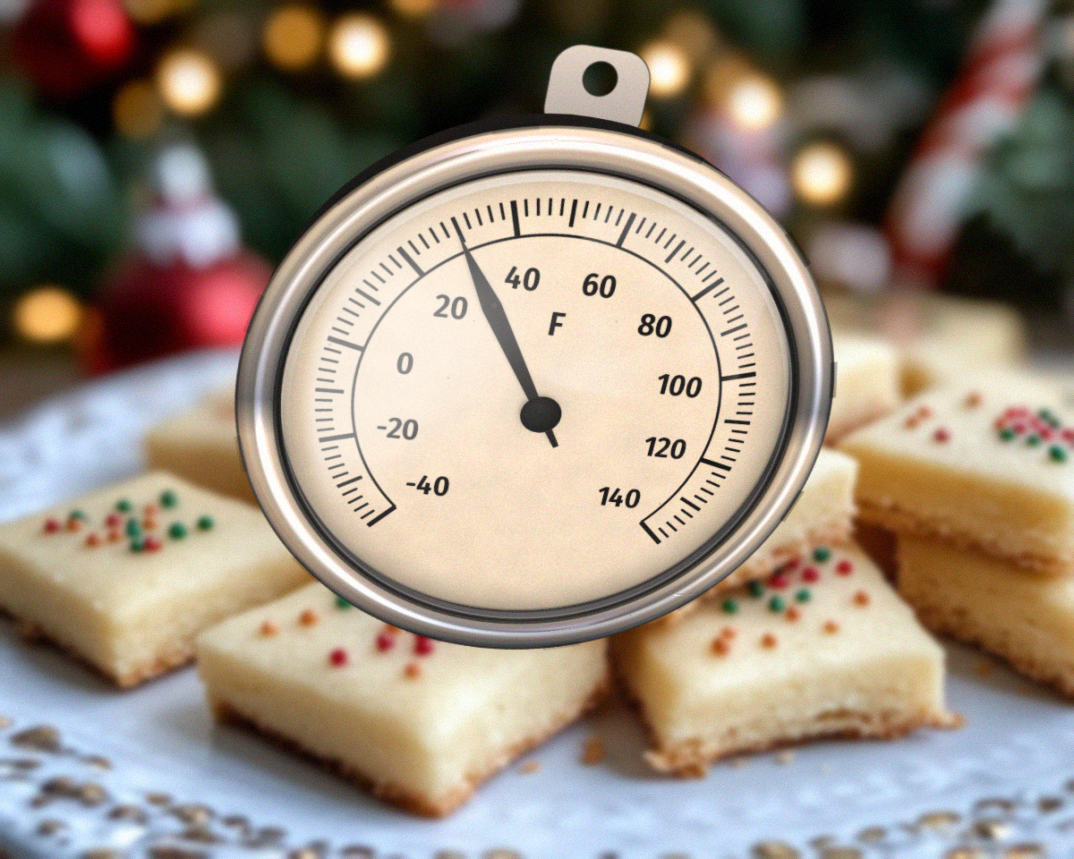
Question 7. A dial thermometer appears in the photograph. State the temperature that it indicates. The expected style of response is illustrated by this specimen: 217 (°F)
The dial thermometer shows 30 (°F)
